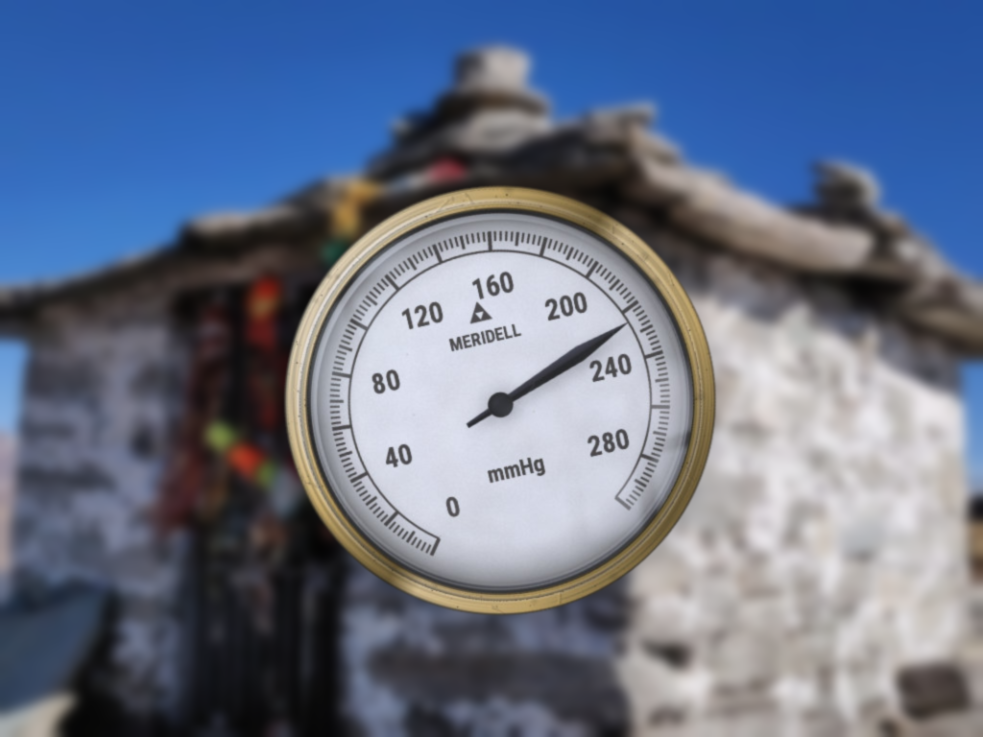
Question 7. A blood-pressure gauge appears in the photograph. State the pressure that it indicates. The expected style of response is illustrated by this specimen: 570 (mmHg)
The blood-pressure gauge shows 224 (mmHg)
